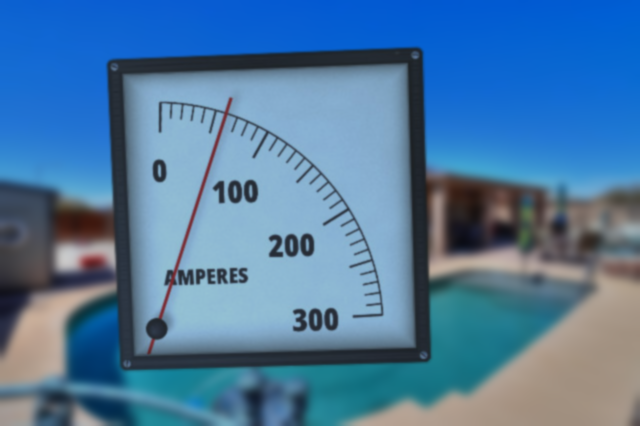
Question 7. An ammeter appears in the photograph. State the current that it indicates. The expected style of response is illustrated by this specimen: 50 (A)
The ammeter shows 60 (A)
